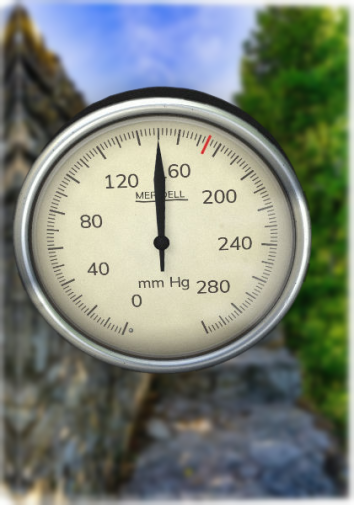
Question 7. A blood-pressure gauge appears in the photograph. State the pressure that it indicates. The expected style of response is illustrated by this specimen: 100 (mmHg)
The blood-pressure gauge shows 150 (mmHg)
